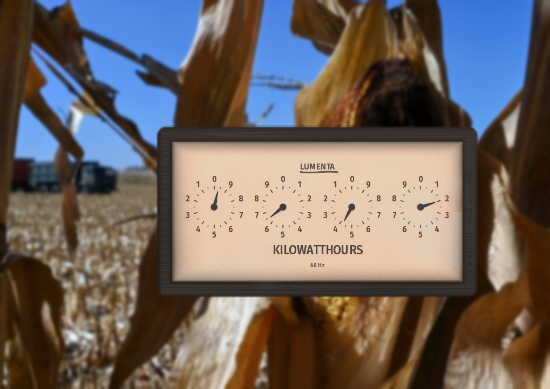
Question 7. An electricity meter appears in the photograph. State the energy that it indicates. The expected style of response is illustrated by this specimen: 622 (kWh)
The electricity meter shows 9642 (kWh)
